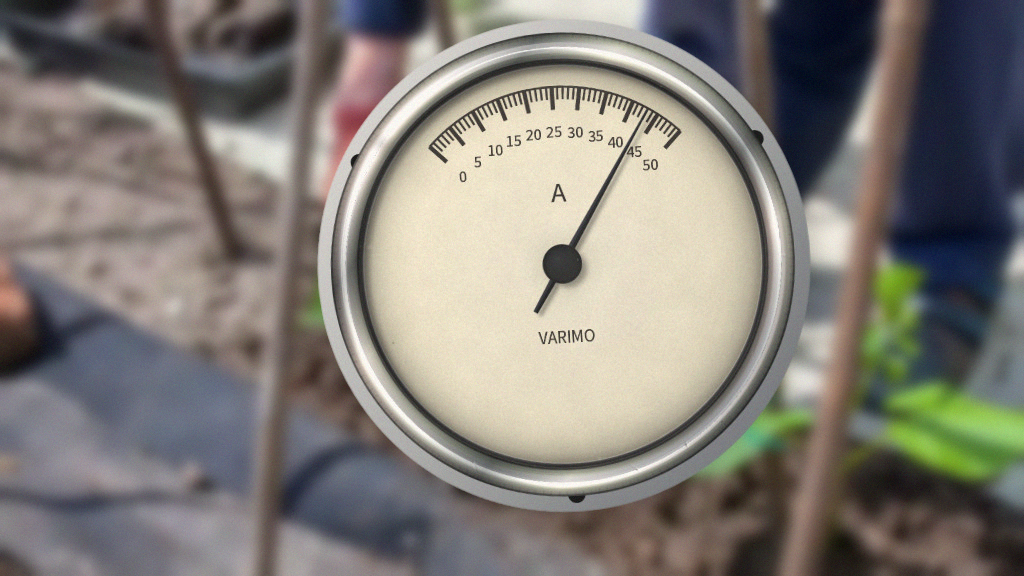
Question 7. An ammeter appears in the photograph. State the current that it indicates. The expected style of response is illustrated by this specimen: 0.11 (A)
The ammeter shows 43 (A)
